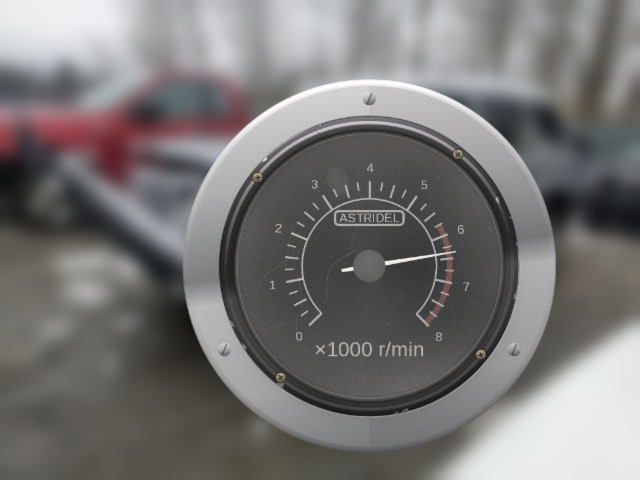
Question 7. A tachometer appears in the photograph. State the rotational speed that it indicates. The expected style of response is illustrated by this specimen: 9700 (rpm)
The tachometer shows 6375 (rpm)
